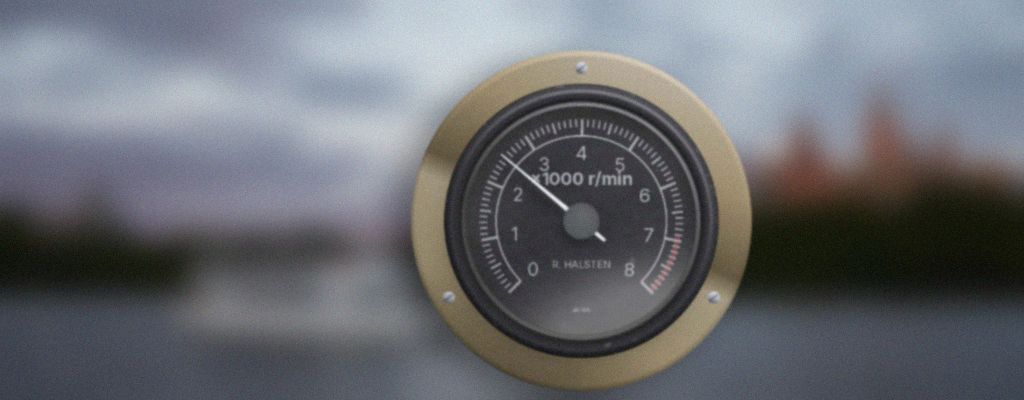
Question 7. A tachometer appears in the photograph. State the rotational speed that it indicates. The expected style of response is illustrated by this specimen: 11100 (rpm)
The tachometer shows 2500 (rpm)
